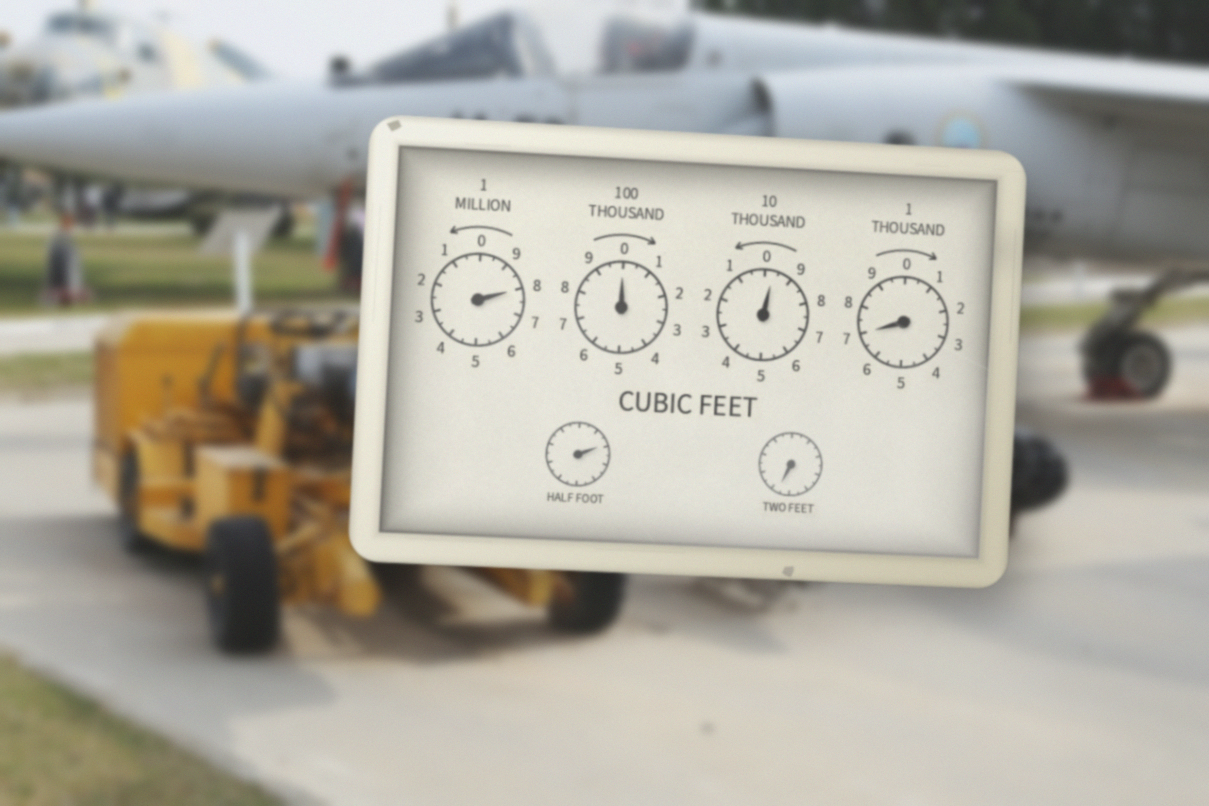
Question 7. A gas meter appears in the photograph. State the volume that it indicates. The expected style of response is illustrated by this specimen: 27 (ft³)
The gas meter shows 799700 (ft³)
